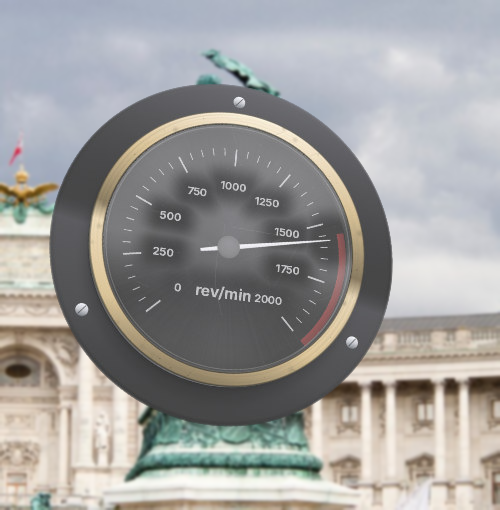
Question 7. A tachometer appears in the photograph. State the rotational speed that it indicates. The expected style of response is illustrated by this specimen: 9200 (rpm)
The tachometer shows 1575 (rpm)
